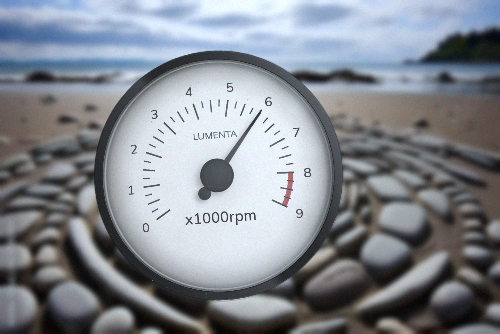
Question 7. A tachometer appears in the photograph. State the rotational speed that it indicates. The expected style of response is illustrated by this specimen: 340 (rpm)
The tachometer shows 6000 (rpm)
